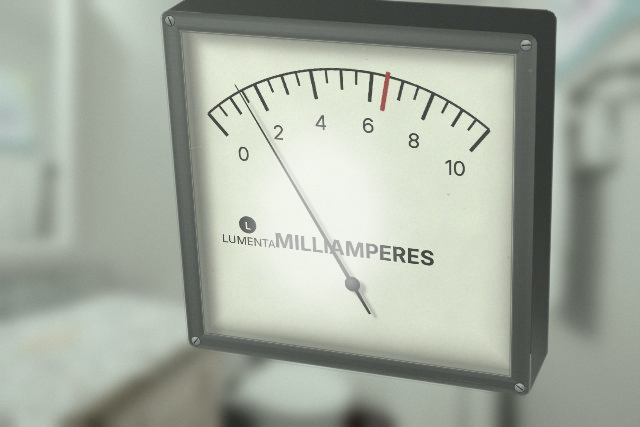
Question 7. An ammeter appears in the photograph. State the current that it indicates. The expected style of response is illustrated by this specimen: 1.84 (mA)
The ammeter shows 1.5 (mA)
